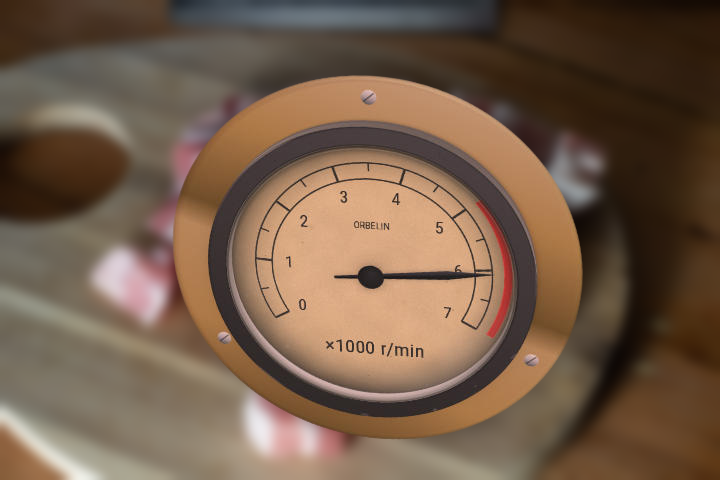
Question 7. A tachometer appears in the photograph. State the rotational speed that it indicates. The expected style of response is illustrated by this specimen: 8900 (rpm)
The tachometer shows 6000 (rpm)
